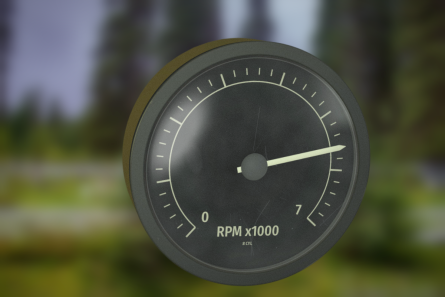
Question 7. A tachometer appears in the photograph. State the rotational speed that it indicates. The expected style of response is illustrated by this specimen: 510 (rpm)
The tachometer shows 5600 (rpm)
